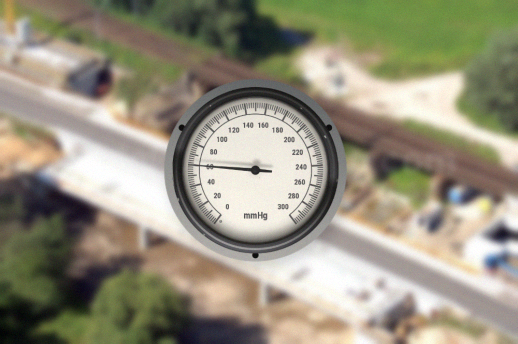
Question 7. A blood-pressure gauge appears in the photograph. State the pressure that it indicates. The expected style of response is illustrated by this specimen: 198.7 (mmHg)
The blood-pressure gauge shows 60 (mmHg)
